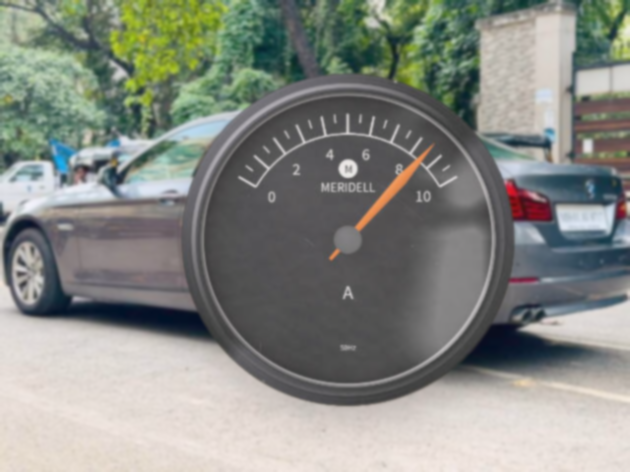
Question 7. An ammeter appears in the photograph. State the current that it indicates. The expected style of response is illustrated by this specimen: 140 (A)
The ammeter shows 8.5 (A)
